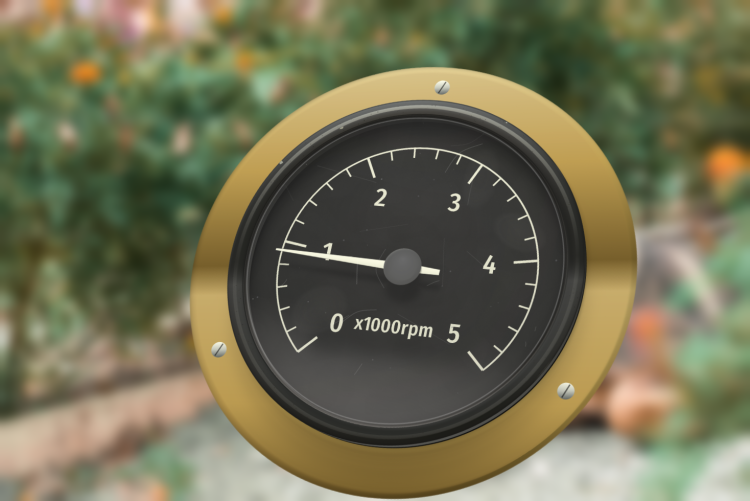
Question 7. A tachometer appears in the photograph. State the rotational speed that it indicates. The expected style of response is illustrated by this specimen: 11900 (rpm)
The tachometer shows 900 (rpm)
